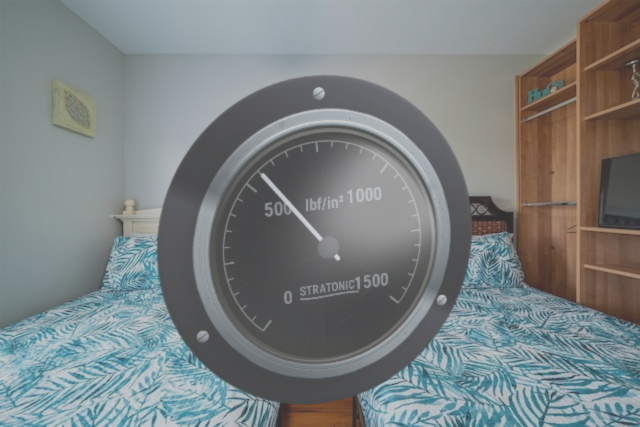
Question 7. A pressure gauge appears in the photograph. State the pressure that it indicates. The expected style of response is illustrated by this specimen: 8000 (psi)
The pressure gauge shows 550 (psi)
